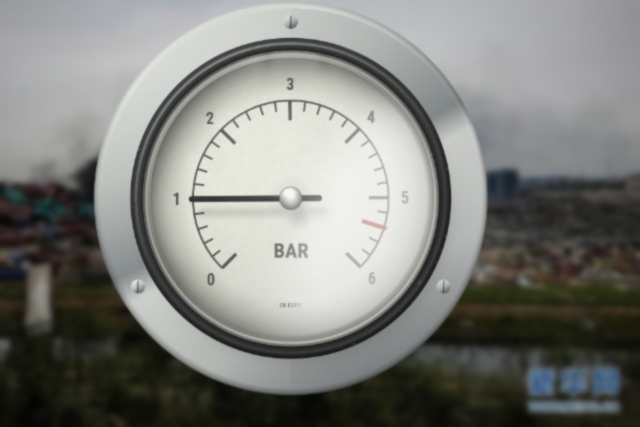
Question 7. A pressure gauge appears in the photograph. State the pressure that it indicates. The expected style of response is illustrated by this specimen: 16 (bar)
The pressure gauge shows 1 (bar)
